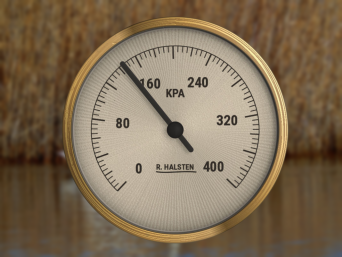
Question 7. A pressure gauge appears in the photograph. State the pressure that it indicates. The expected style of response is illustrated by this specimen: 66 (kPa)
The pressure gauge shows 145 (kPa)
